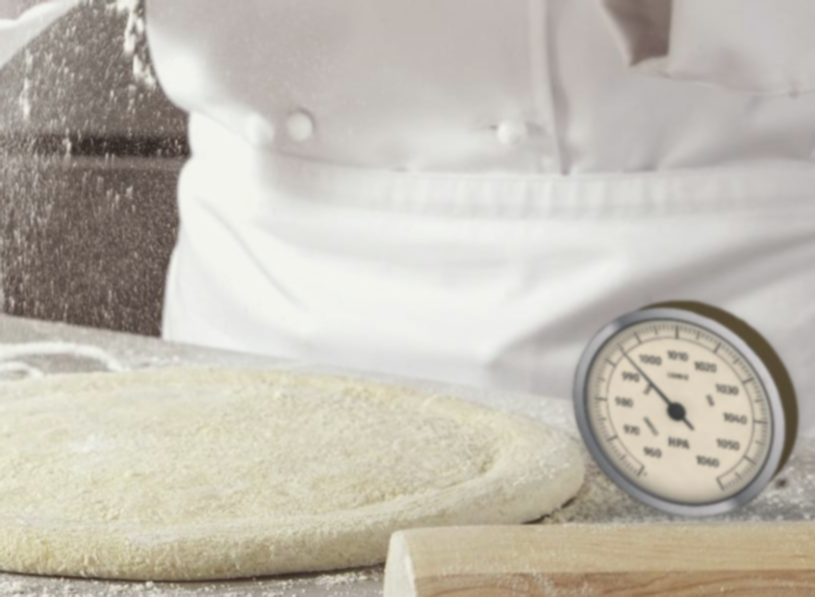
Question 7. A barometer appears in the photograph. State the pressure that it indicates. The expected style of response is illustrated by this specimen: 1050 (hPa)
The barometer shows 995 (hPa)
